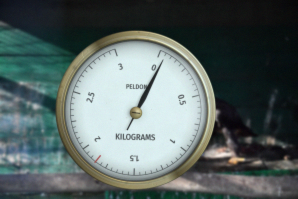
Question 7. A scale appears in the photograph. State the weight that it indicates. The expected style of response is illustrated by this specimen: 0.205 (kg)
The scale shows 0.05 (kg)
